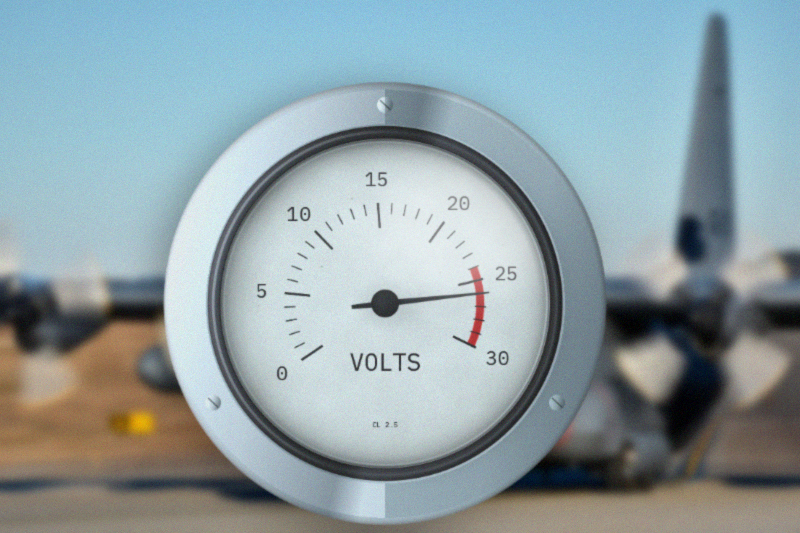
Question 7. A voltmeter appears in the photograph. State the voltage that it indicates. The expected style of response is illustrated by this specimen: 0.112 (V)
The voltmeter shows 26 (V)
